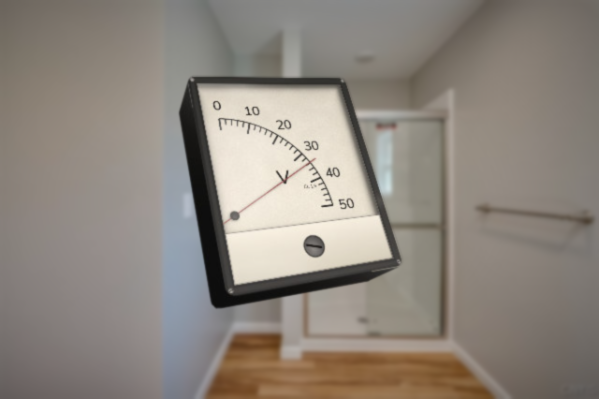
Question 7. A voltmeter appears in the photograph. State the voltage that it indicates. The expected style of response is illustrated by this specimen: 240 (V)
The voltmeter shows 34 (V)
